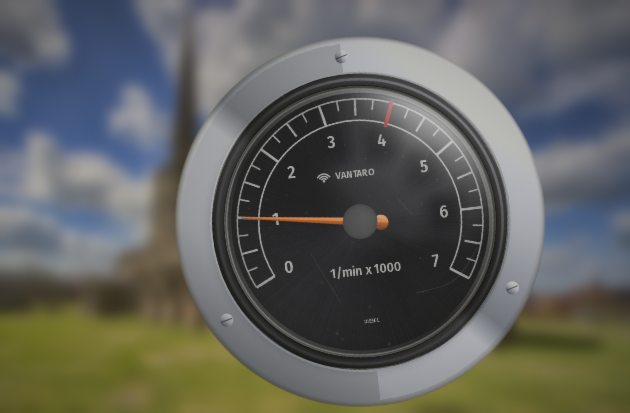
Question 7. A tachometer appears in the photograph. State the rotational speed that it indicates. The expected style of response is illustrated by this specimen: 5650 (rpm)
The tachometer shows 1000 (rpm)
